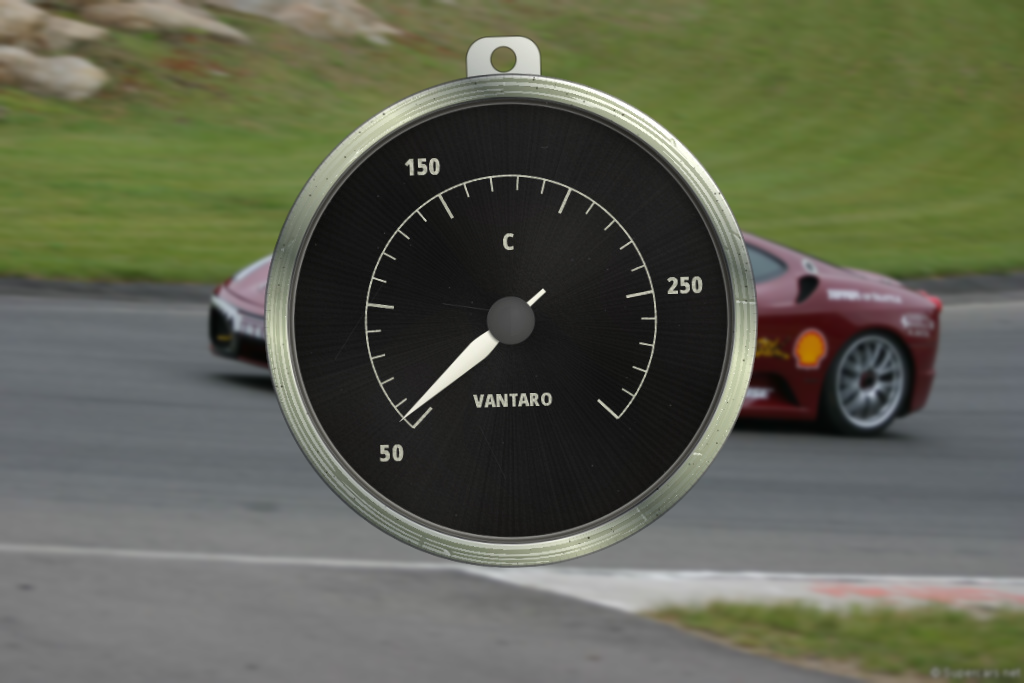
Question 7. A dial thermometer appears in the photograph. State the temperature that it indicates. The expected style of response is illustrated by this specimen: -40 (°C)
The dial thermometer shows 55 (°C)
